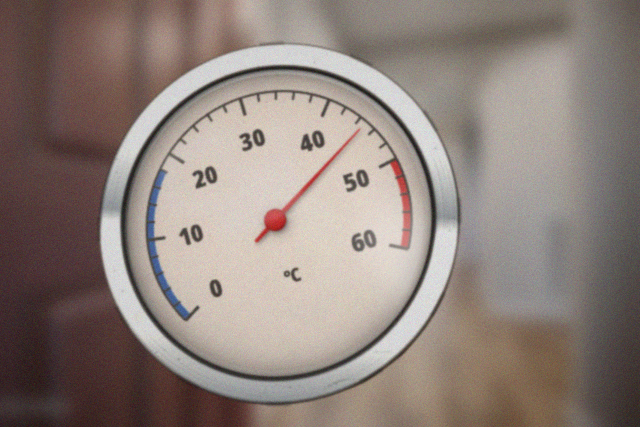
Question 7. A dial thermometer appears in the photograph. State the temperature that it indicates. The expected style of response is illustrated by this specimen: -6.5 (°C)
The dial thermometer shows 45 (°C)
